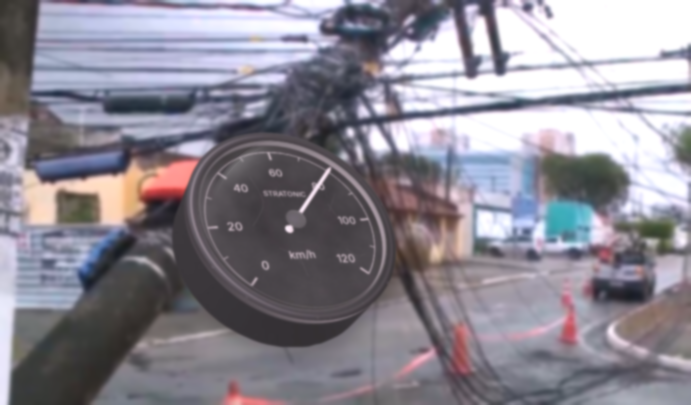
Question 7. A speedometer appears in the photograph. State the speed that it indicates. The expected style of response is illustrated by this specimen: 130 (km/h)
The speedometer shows 80 (km/h)
